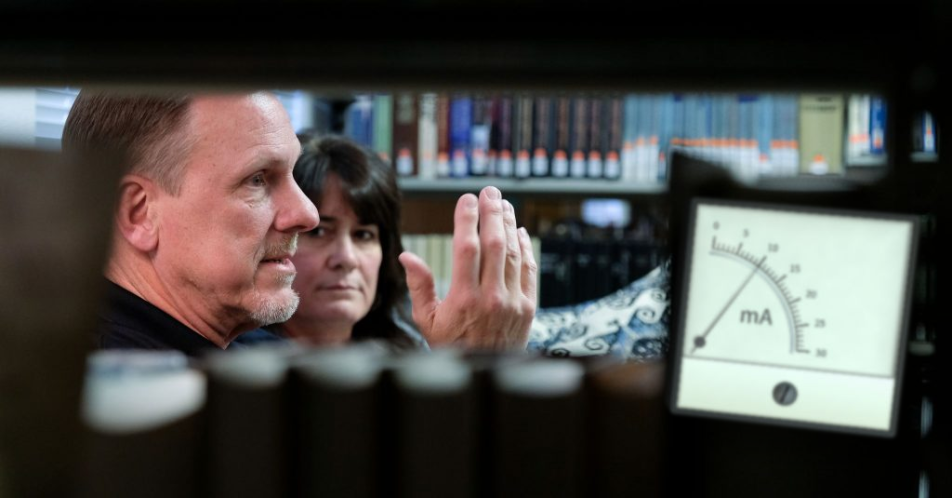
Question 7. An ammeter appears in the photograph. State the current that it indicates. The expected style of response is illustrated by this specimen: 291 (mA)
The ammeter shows 10 (mA)
